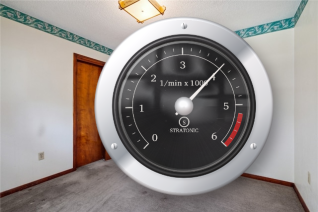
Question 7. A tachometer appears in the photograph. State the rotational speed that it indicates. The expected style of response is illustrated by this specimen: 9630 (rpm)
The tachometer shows 4000 (rpm)
